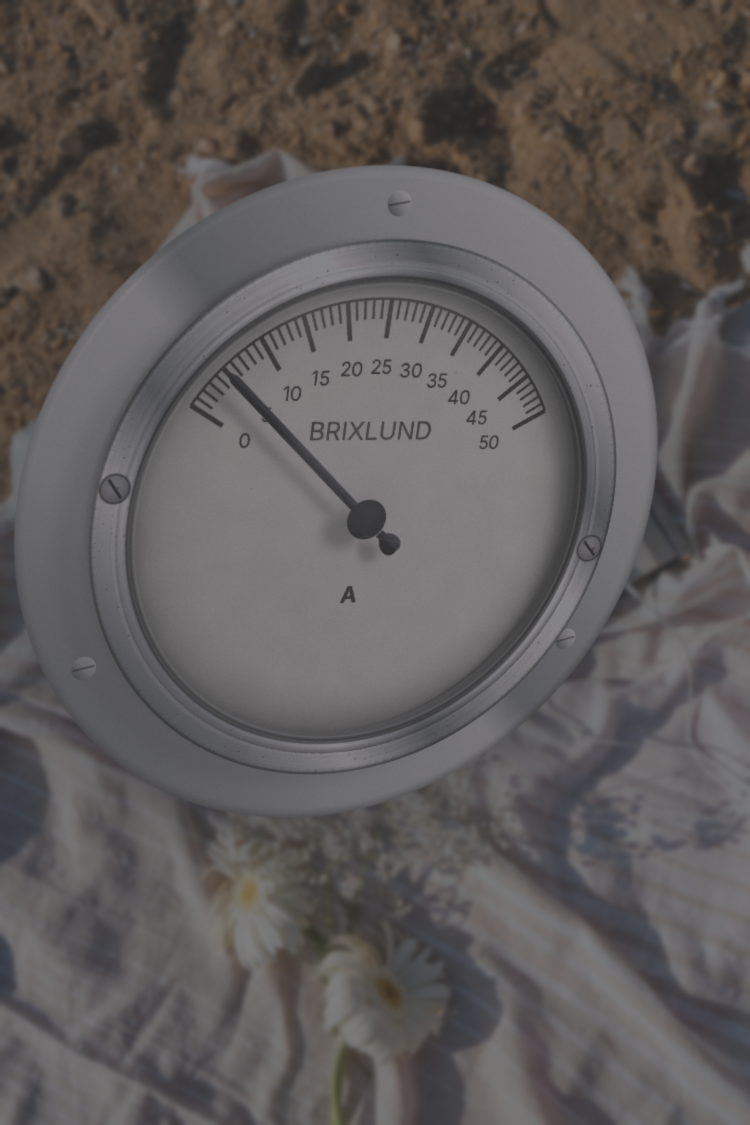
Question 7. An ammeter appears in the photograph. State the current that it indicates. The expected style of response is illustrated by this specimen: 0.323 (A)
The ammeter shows 5 (A)
